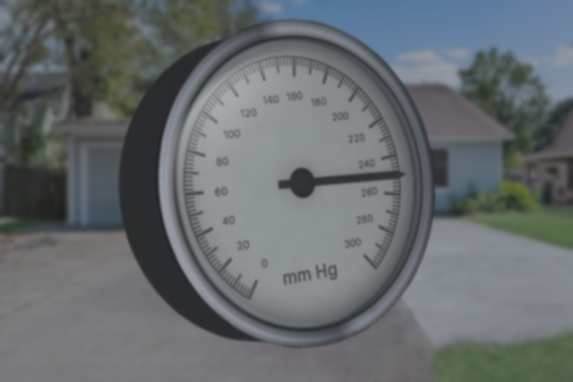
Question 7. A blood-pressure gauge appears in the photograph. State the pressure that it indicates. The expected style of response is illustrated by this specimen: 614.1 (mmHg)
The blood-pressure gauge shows 250 (mmHg)
